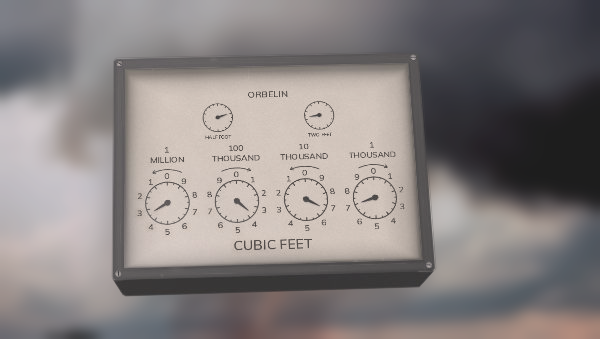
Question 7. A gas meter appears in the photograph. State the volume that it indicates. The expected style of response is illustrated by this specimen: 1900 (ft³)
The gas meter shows 336700 (ft³)
